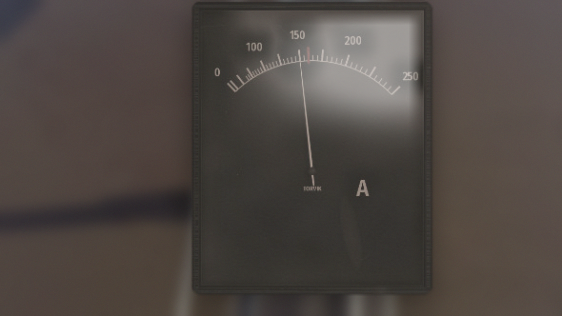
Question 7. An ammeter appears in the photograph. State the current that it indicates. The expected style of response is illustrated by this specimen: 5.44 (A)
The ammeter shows 150 (A)
